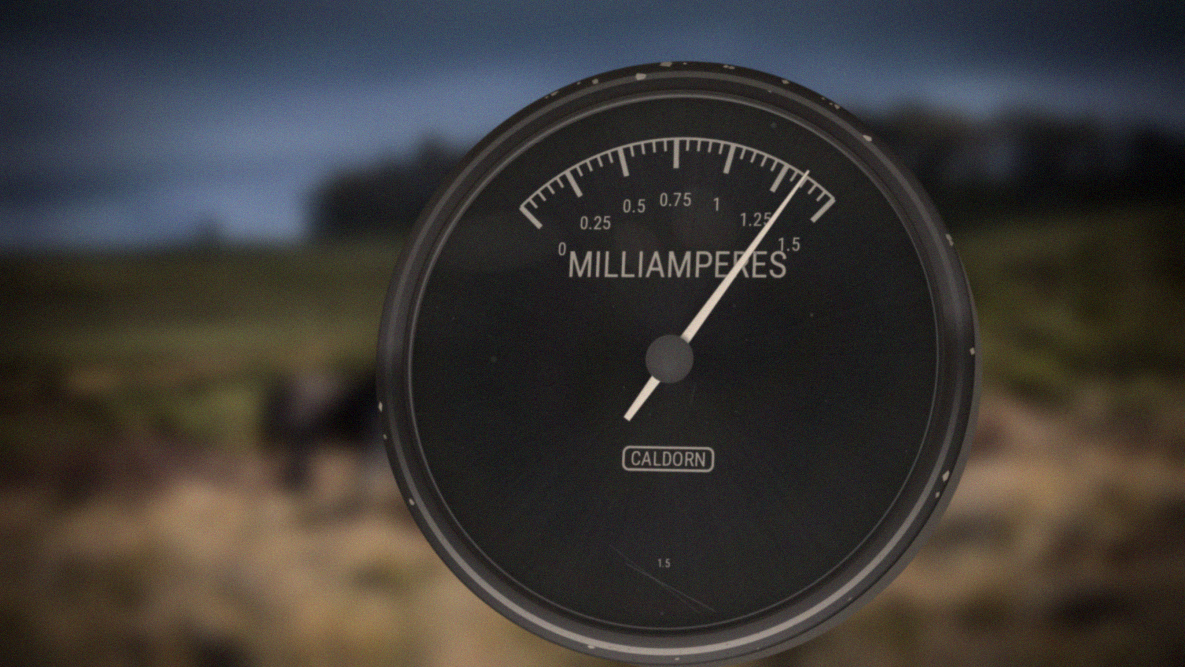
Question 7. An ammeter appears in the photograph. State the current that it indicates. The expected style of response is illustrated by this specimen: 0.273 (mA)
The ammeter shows 1.35 (mA)
